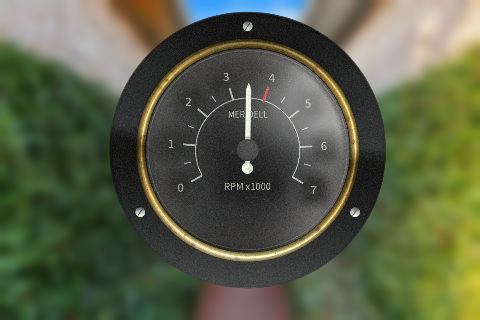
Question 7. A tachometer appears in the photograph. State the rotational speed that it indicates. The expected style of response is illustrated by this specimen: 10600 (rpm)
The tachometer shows 3500 (rpm)
